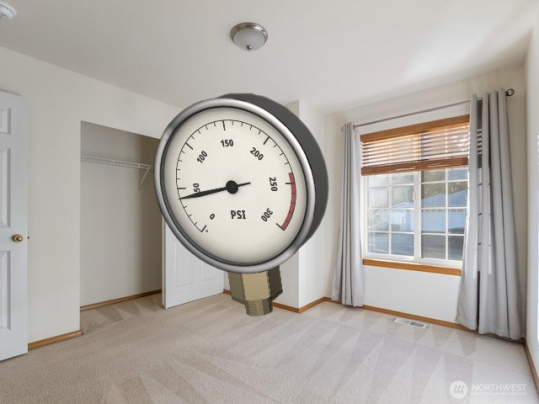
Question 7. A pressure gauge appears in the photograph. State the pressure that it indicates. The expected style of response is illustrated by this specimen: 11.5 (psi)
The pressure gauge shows 40 (psi)
